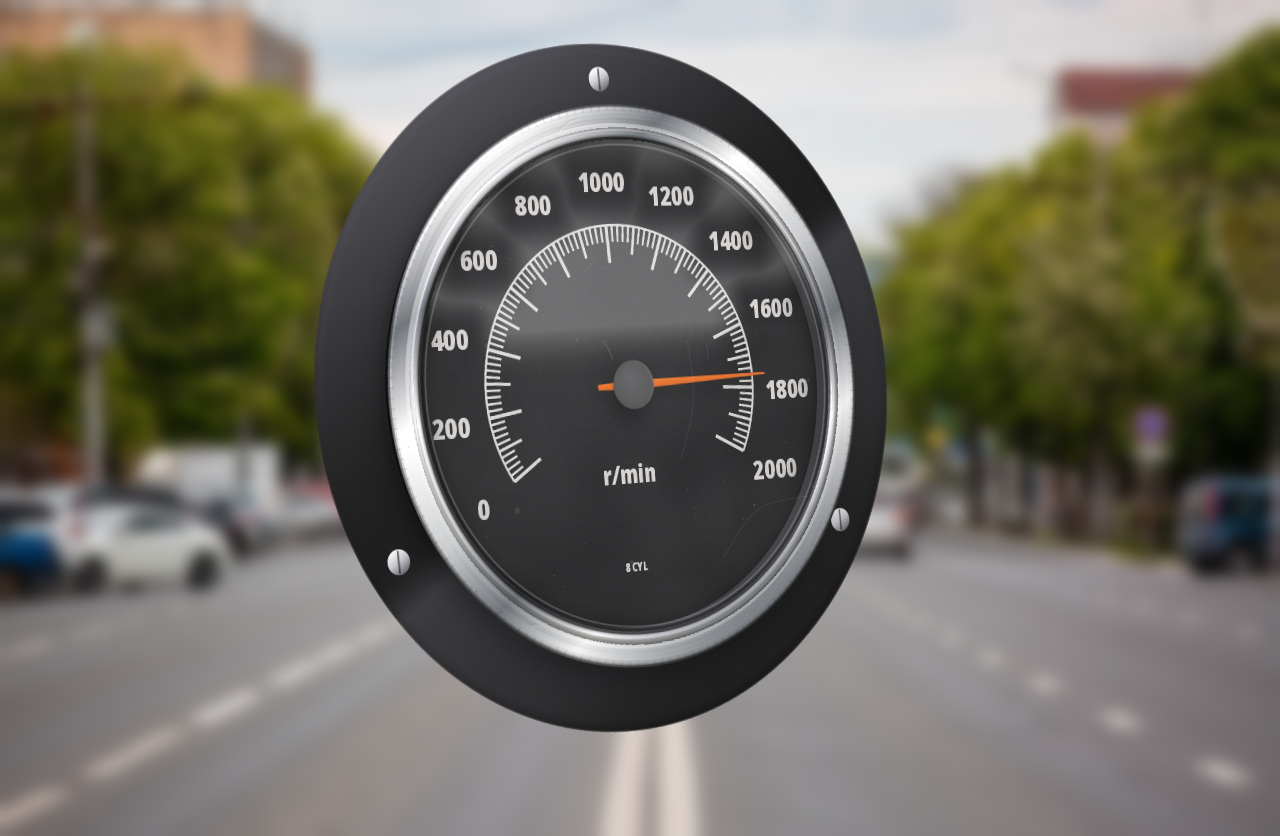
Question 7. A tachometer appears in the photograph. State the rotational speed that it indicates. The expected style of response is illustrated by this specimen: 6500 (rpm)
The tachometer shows 1760 (rpm)
